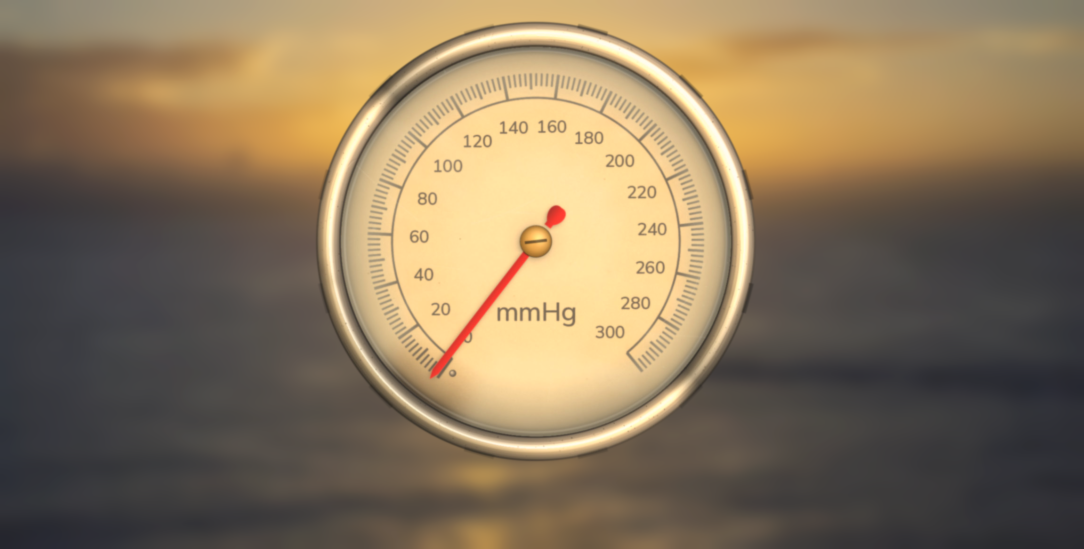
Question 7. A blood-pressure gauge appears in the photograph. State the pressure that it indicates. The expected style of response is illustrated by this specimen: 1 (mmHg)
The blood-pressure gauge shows 2 (mmHg)
